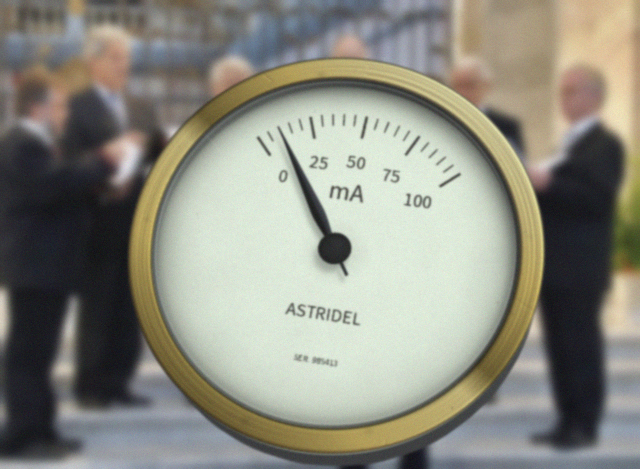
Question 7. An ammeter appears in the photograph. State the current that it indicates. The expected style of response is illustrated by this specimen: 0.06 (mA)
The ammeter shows 10 (mA)
